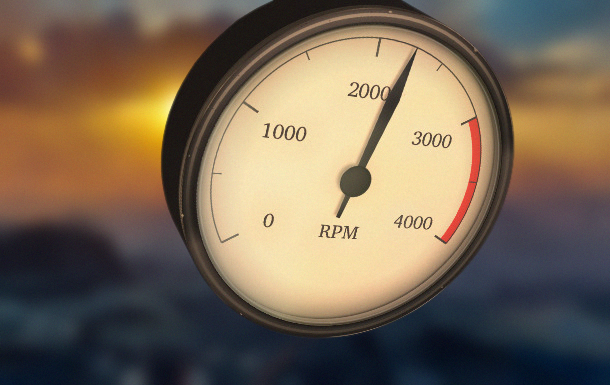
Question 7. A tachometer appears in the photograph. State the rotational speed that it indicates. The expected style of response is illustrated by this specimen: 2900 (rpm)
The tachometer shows 2250 (rpm)
